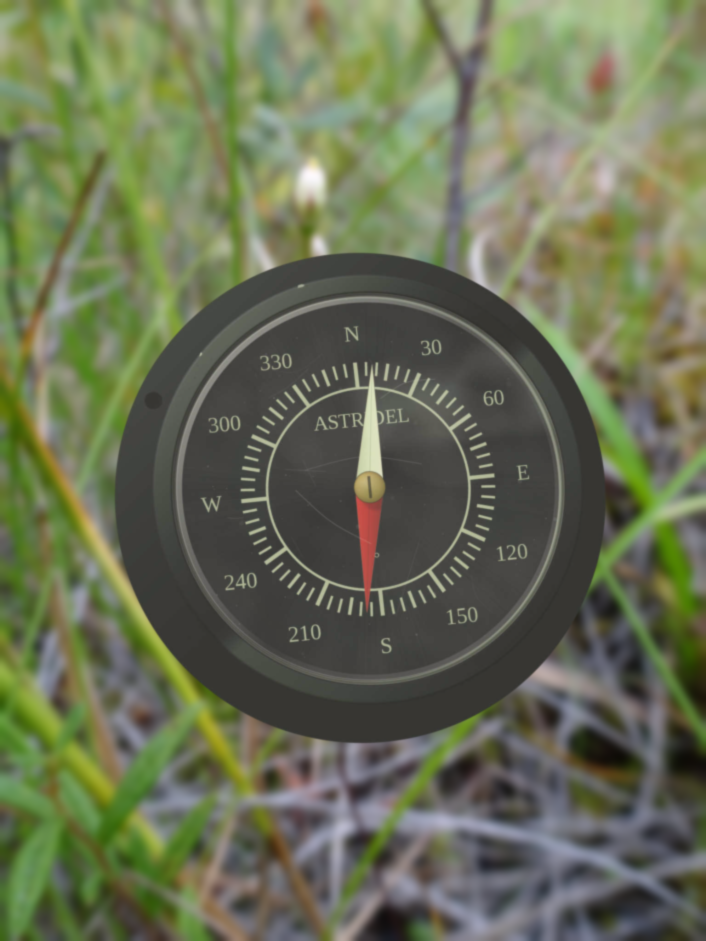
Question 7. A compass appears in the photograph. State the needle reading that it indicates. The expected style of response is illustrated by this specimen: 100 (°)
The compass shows 187.5 (°)
